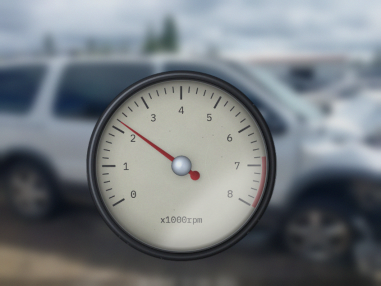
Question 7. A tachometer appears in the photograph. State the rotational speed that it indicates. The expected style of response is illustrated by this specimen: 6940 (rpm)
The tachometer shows 2200 (rpm)
